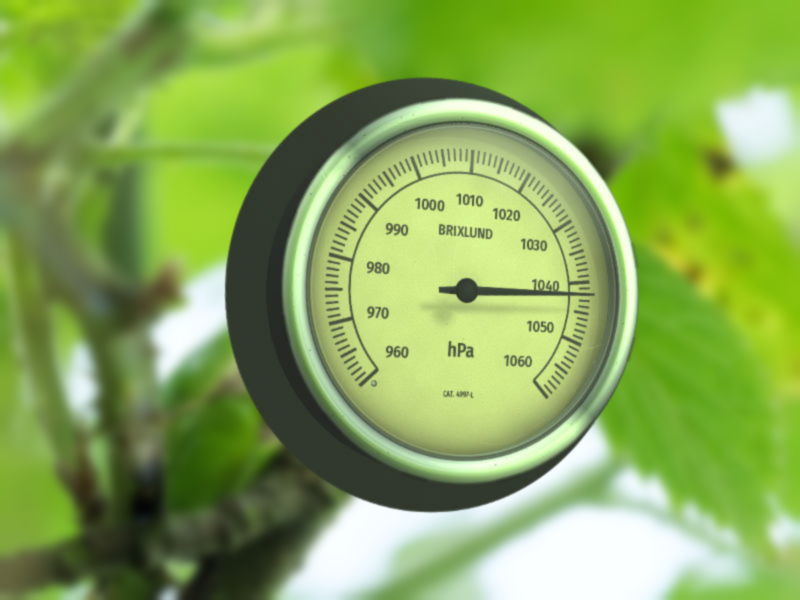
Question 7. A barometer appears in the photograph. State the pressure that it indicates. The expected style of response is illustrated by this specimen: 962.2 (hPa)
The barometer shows 1042 (hPa)
